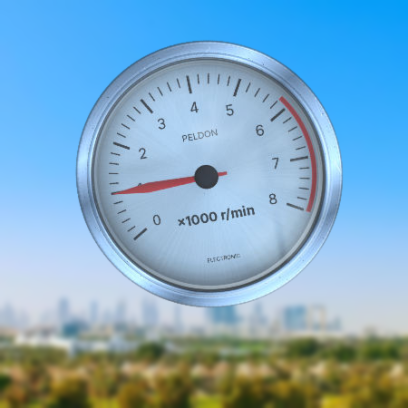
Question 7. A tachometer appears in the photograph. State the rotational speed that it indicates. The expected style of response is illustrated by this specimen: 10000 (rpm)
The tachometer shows 1000 (rpm)
